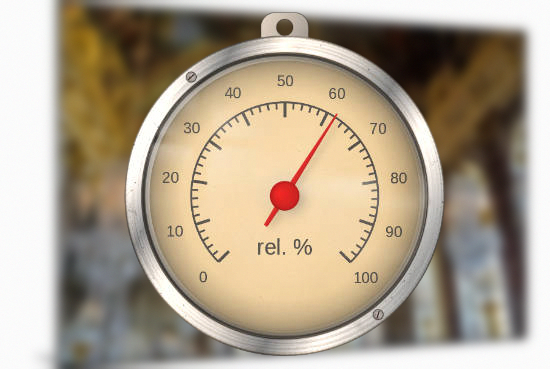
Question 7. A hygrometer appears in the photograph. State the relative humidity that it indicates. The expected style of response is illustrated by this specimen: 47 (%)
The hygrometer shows 62 (%)
